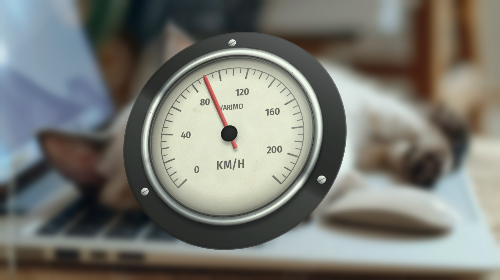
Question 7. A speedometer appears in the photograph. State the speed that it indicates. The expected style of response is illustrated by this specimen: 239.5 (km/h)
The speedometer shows 90 (km/h)
